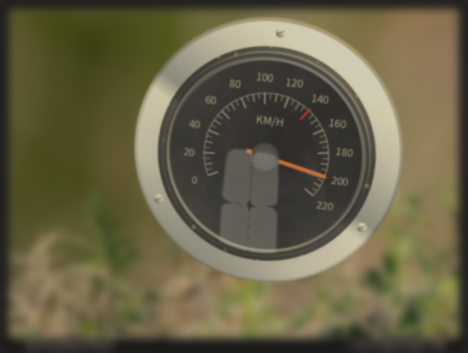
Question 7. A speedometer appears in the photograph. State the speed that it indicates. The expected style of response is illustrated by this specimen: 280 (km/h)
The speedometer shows 200 (km/h)
